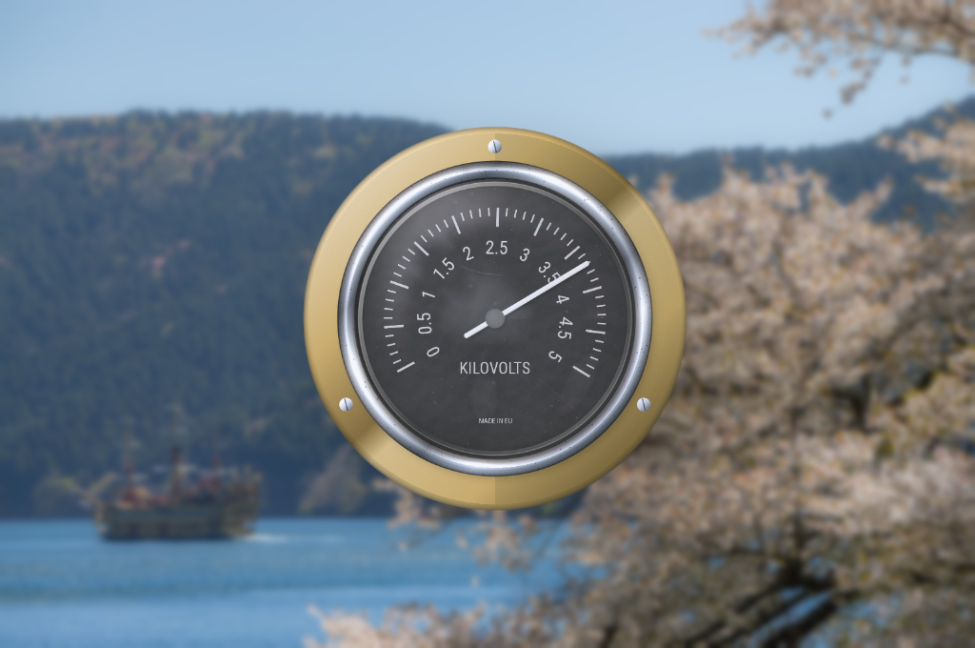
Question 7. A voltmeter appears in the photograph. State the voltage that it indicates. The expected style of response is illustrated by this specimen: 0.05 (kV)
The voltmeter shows 3.7 (kV)
